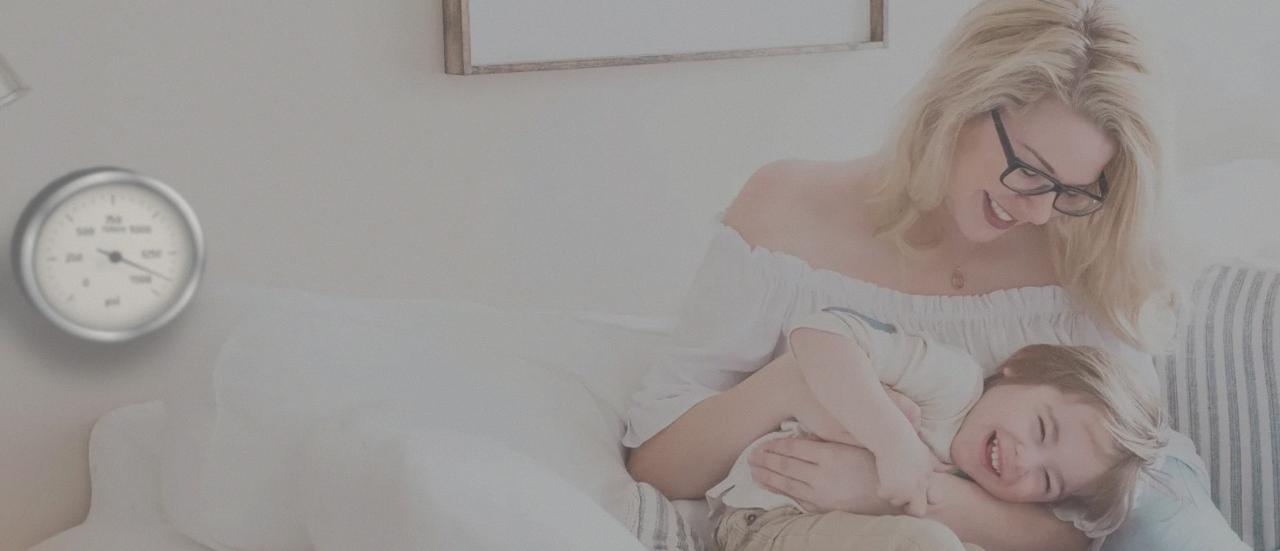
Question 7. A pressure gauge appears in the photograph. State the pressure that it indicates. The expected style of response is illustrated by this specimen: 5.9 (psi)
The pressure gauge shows 1400 (psi)
